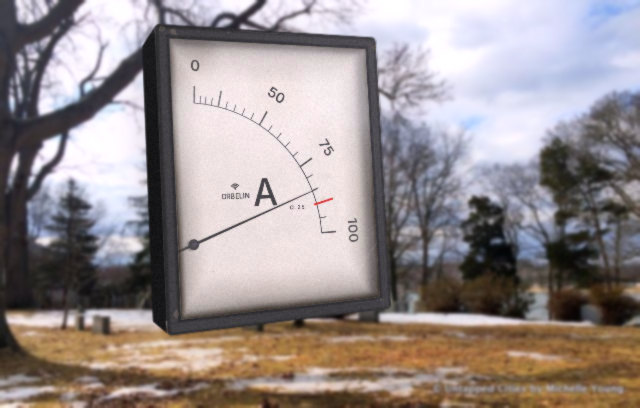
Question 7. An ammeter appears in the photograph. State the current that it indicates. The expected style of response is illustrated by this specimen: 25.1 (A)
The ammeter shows 85 (A)
